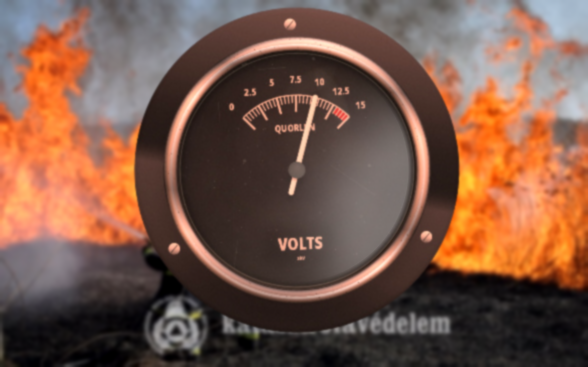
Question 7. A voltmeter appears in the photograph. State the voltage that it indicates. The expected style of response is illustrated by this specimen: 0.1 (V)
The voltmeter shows 10 (V)
